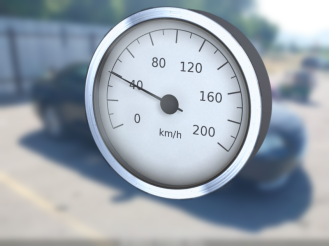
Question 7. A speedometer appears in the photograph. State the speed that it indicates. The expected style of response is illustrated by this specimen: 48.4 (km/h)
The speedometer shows 40 (km/h)
